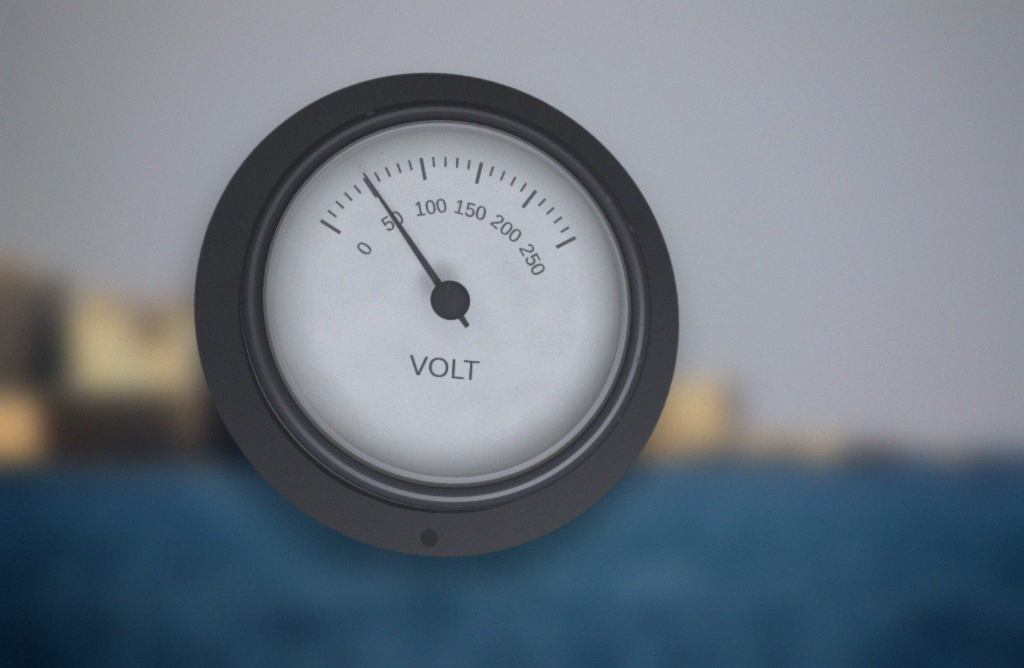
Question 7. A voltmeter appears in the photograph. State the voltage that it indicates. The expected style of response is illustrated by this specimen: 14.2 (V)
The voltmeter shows 50 (V)
